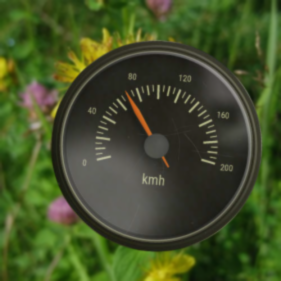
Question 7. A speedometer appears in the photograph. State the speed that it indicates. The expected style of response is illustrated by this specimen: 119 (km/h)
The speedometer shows 70 (km/h)
